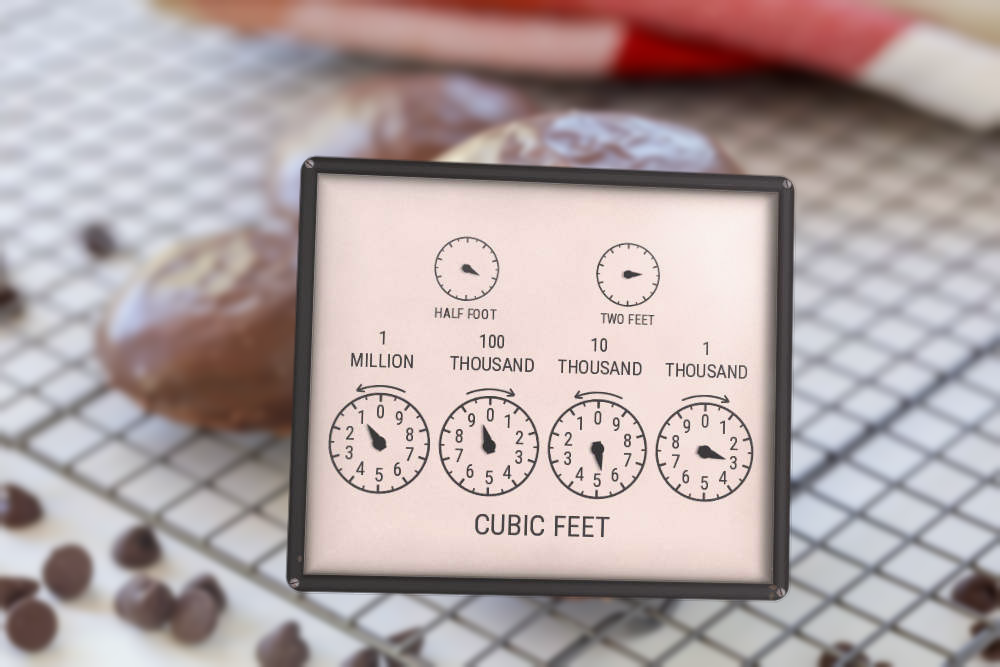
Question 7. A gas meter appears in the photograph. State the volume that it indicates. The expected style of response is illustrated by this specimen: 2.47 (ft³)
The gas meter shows 95300 (ft³)
